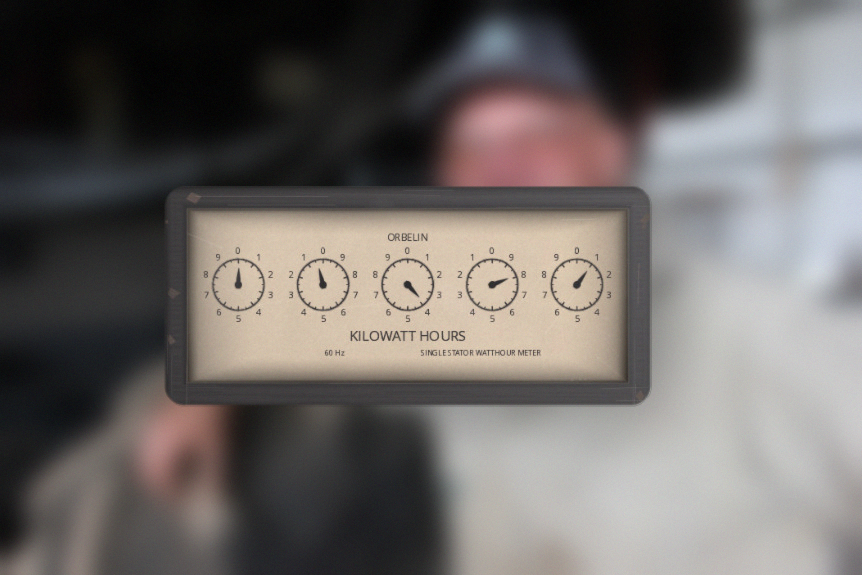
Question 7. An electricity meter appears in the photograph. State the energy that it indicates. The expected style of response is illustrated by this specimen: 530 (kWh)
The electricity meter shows 381 (kWh)
